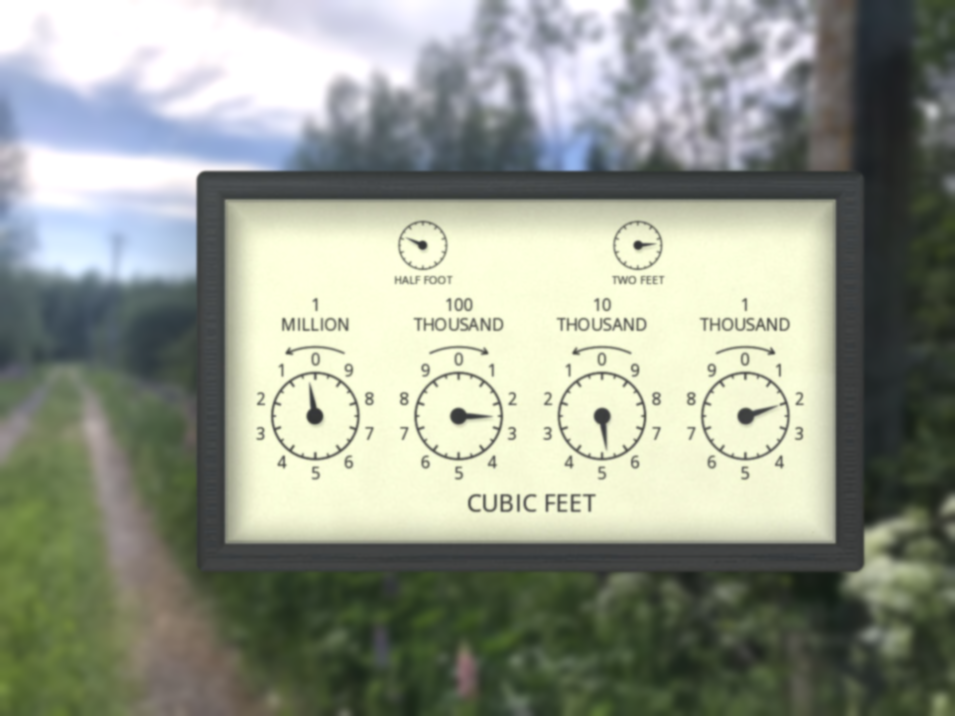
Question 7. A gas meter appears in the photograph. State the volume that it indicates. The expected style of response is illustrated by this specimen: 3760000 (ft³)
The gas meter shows 25200 (ft³)
